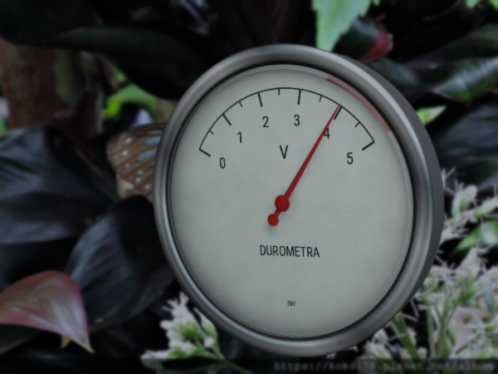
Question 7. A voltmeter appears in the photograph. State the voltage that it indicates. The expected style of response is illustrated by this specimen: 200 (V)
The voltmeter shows 4 (V)
